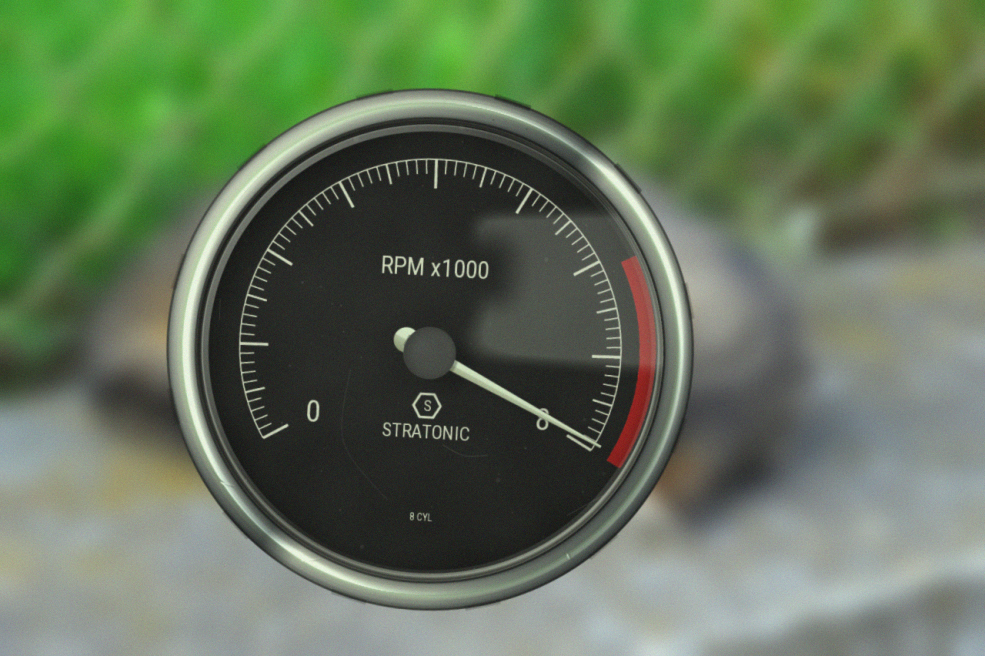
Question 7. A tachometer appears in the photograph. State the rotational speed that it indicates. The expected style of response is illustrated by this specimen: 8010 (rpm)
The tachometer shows 7900 (rpm)
